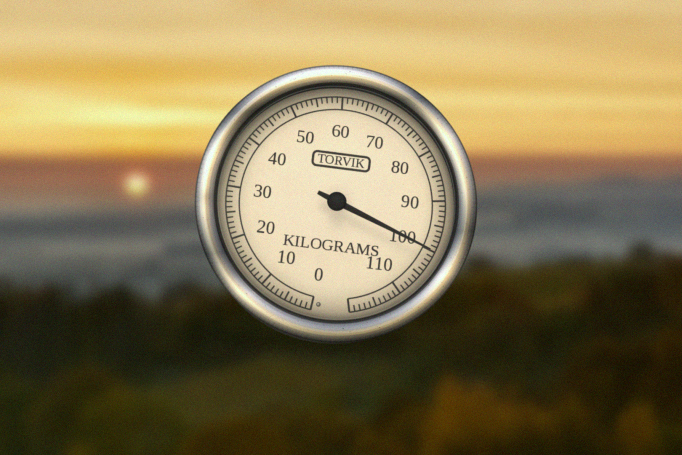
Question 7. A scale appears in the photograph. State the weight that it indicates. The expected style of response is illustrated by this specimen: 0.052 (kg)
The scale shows 100 (kg)
